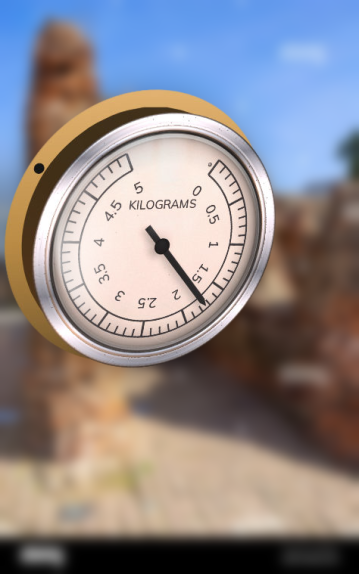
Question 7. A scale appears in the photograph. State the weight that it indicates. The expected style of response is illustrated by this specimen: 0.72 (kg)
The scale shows 1.75 (kg)
